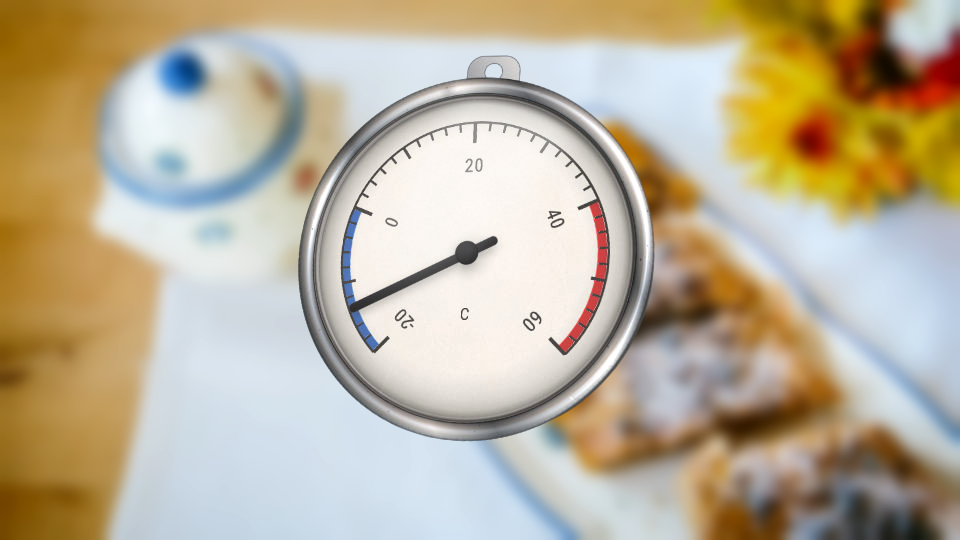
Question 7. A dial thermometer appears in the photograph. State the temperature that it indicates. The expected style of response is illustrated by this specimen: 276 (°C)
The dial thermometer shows -14 (°C)
